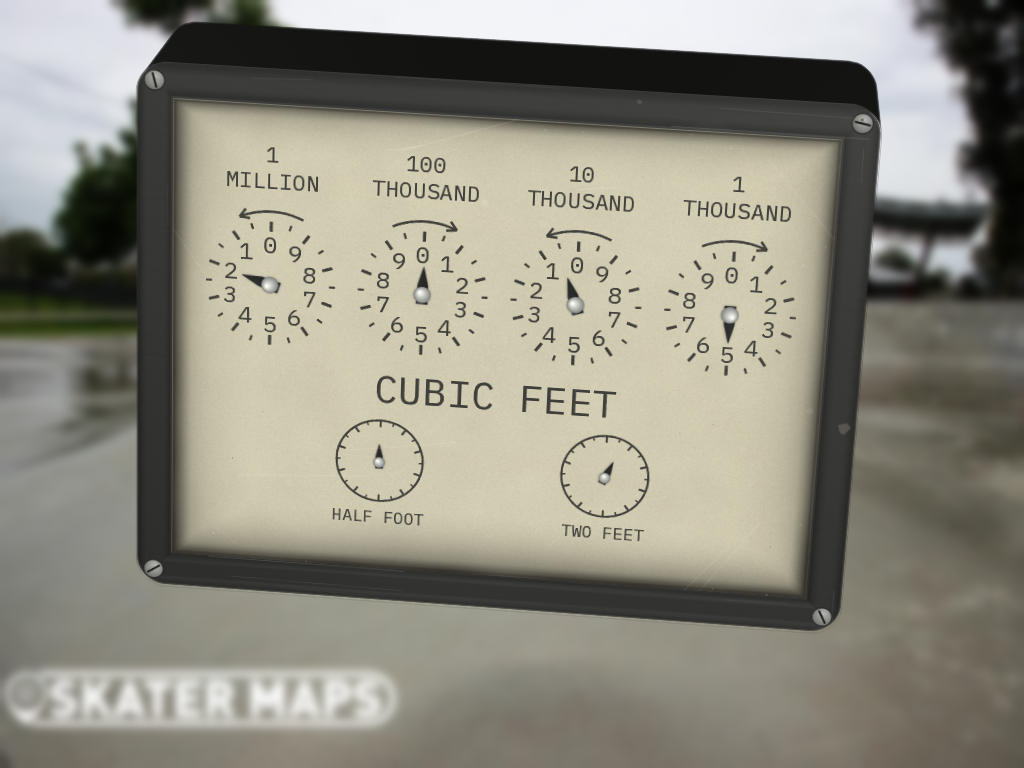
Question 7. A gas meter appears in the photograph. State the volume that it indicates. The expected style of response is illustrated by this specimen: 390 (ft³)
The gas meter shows 200500 (ft³)
